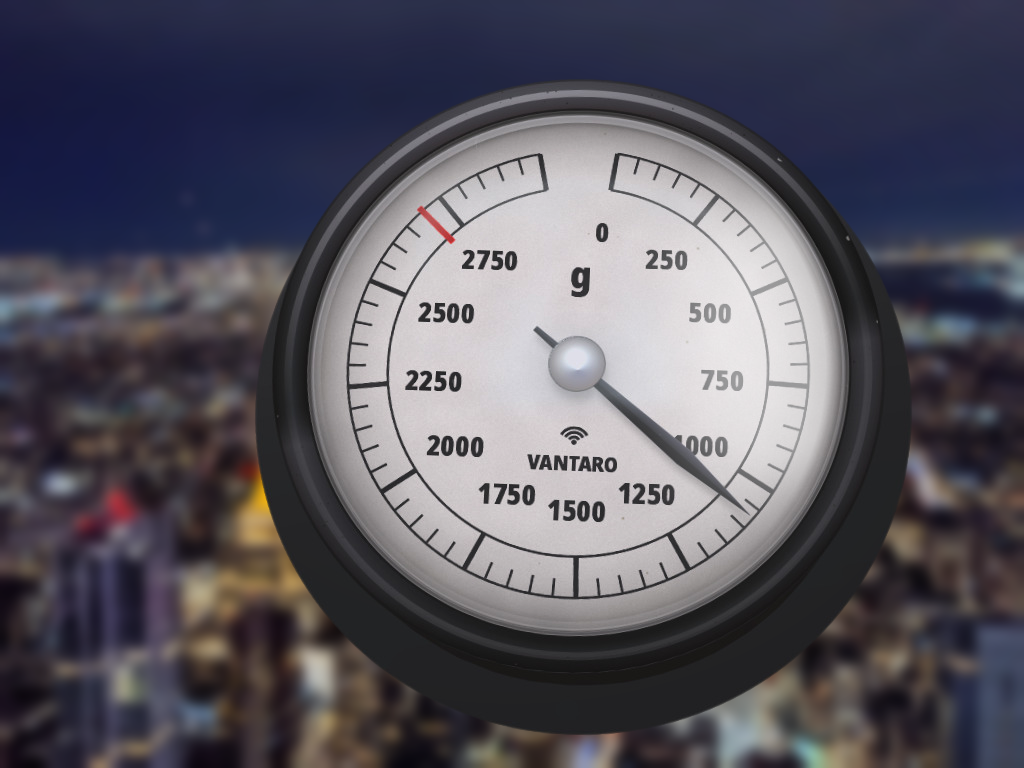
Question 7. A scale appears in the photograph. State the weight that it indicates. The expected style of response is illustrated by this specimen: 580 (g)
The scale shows 1075 (g)
